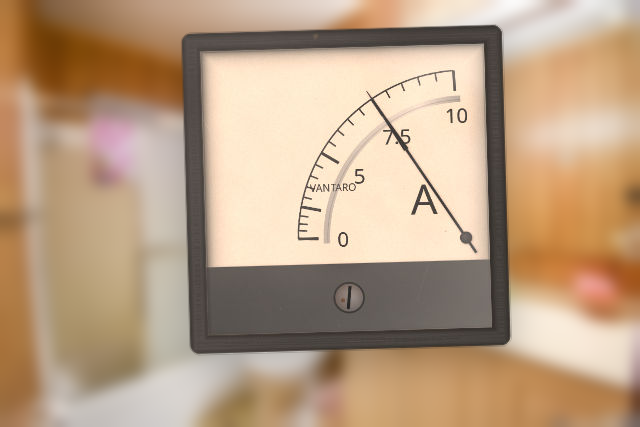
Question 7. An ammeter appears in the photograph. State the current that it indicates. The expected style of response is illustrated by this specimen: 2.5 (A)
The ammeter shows 7.5 (A)
